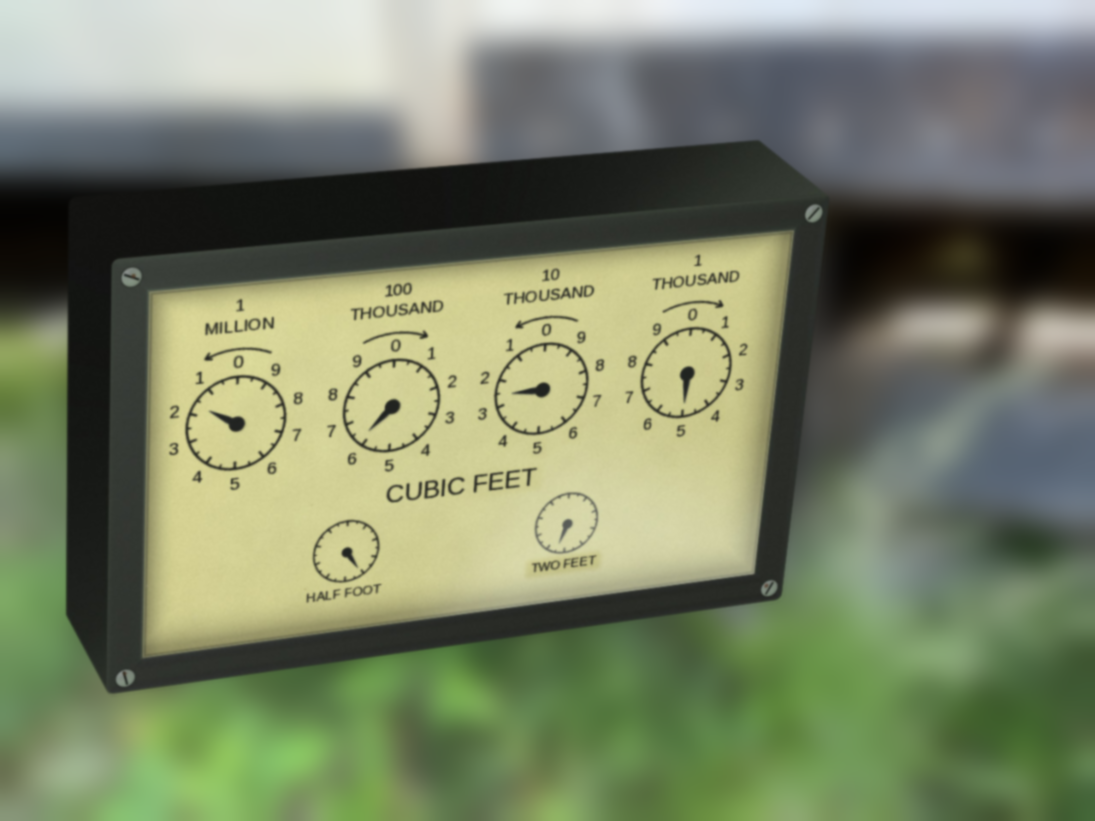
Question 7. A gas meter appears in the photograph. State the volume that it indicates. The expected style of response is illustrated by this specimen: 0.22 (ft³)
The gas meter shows 162500 (ft³)
